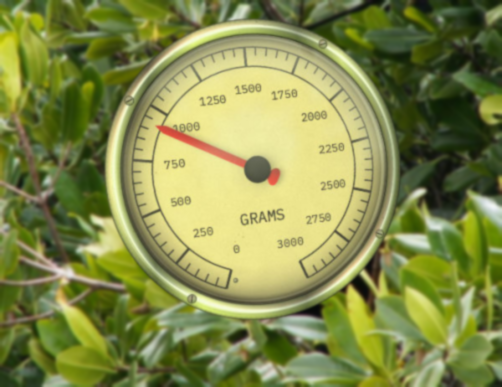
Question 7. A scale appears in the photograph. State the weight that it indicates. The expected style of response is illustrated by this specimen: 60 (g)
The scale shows 925 (g)
